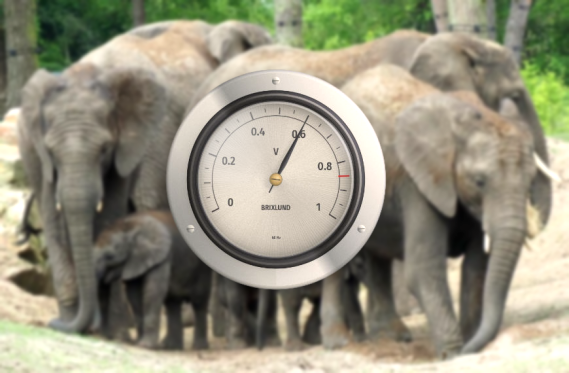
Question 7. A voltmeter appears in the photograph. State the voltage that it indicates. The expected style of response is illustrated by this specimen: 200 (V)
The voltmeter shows 0.6 (V)
